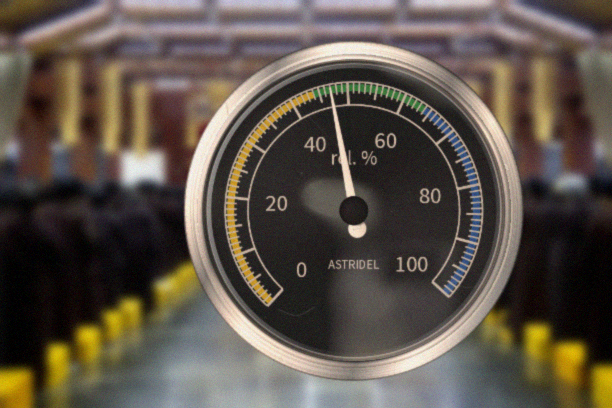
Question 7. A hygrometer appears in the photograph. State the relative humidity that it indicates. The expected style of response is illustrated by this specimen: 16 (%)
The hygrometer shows 47 (%)
